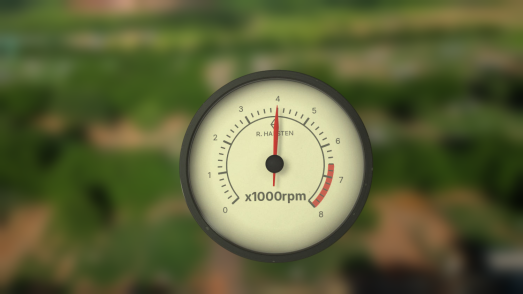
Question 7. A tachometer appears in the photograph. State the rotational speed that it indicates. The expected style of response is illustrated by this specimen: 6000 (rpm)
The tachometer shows 4000 (rpm)
